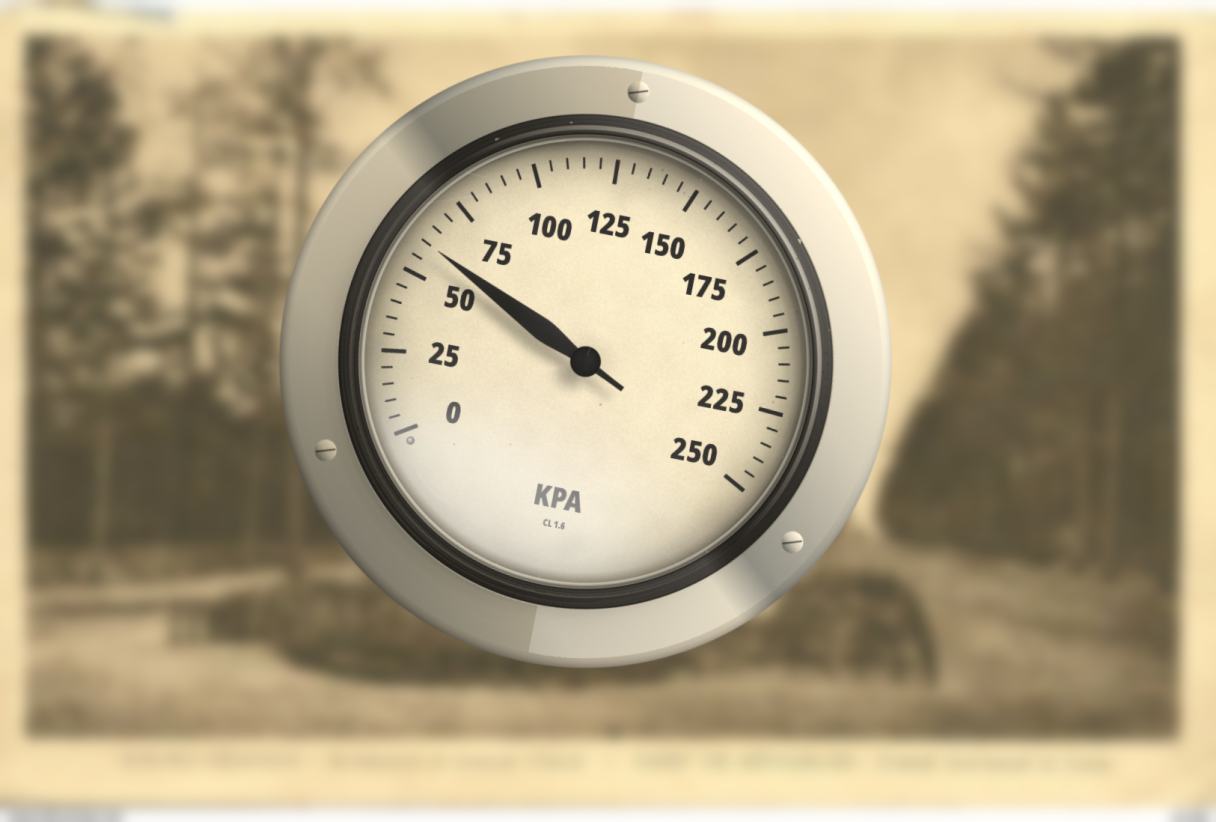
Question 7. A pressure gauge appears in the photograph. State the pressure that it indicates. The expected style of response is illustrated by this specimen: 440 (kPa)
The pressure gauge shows 60 (kPa)
